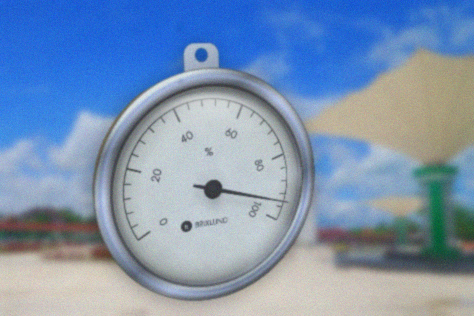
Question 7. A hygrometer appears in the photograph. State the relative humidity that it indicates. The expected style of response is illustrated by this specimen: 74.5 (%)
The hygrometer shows 94 (%)
